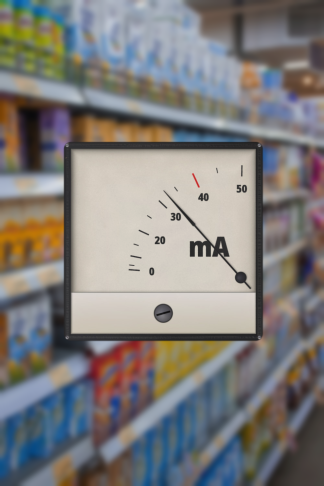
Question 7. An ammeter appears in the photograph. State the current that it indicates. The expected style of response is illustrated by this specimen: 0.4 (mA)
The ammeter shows 32.5 (mA)
